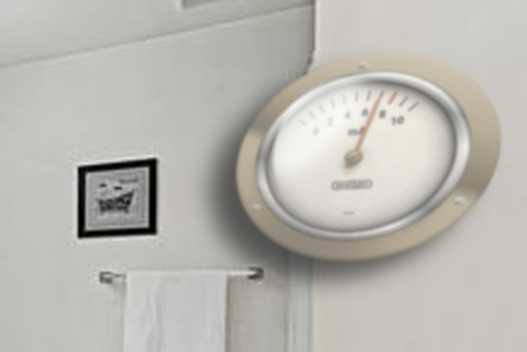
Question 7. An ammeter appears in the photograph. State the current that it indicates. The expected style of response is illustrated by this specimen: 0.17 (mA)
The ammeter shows 7 (mA)
